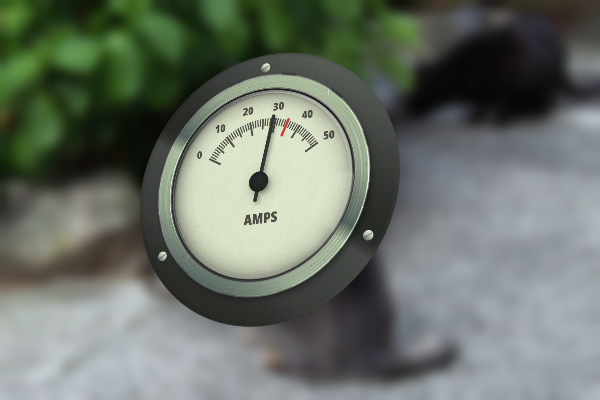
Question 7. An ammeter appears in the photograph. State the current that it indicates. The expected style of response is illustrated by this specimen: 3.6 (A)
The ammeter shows 30 (A)
